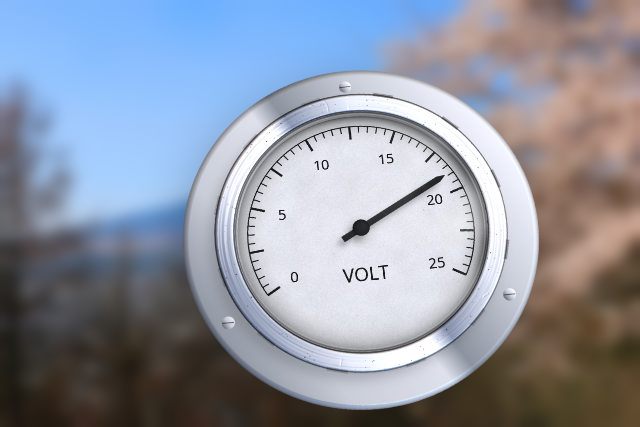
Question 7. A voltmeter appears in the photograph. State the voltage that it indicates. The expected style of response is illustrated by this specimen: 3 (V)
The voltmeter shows 19 (V)
